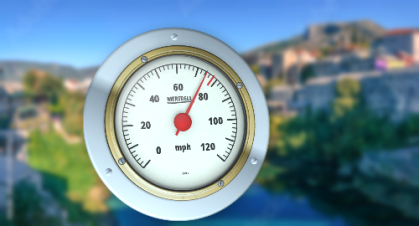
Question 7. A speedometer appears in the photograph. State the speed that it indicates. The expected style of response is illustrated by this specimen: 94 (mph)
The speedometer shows 74 (mph)
